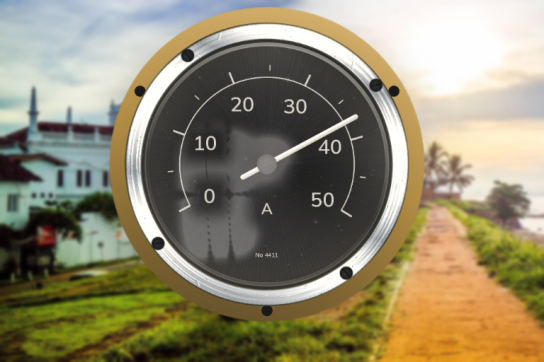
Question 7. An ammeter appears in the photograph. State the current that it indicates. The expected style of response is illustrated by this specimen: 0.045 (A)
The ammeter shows 37.5 (A)
